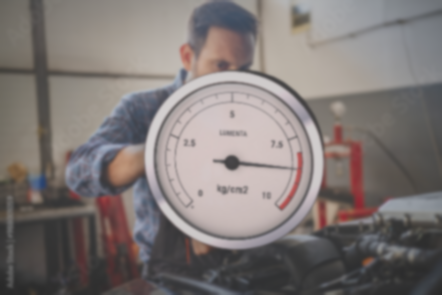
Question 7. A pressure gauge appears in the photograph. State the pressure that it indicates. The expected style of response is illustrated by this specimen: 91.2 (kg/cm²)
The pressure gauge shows 8.5 (kg/cm²)
